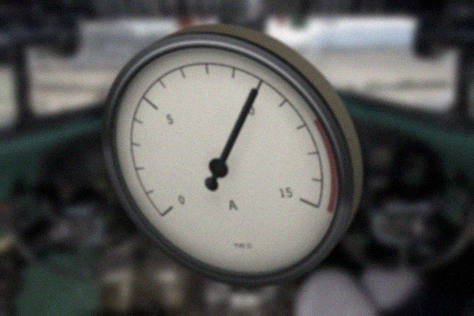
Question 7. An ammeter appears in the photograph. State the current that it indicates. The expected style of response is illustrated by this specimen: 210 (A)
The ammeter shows 10 (A)
